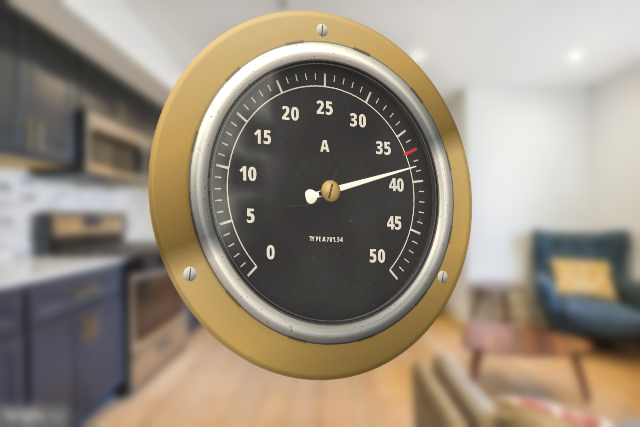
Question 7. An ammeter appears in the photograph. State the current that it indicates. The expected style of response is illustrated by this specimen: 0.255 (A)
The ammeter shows 38.5 (A)
